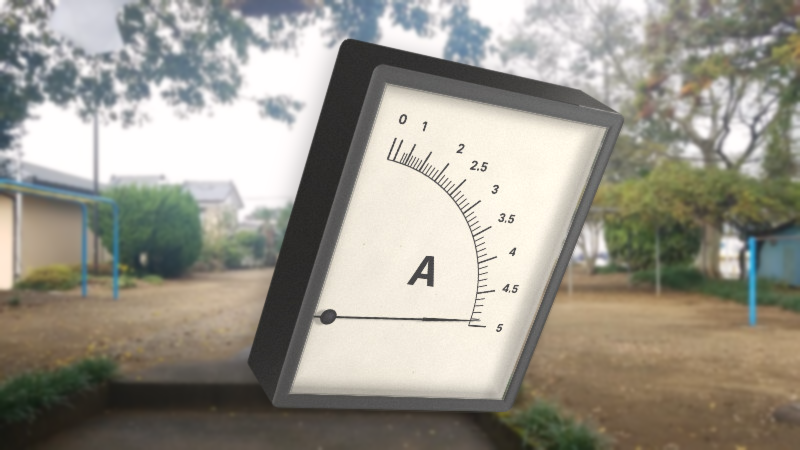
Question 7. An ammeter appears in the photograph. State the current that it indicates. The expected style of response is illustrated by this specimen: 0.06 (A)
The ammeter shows 4.9 (A)
